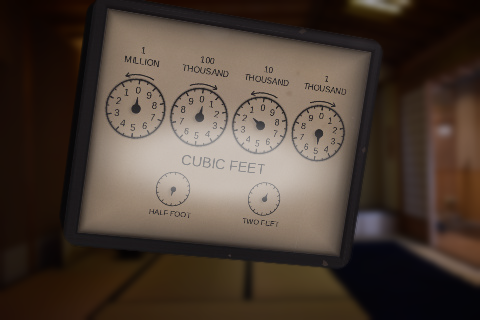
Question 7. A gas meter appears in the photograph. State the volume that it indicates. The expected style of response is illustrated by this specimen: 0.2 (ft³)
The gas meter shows 1500 (ft³)
